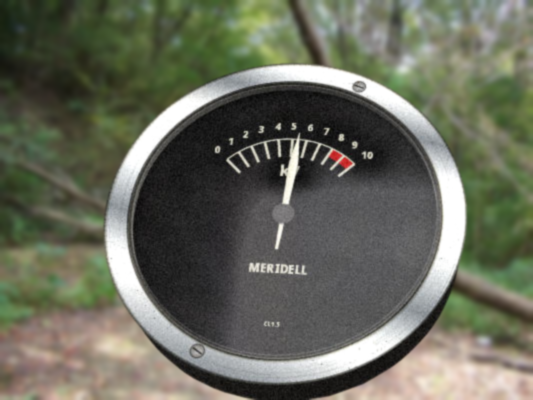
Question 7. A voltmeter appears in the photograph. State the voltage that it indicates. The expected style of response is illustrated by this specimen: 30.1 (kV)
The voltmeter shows 5.5 (kV)
